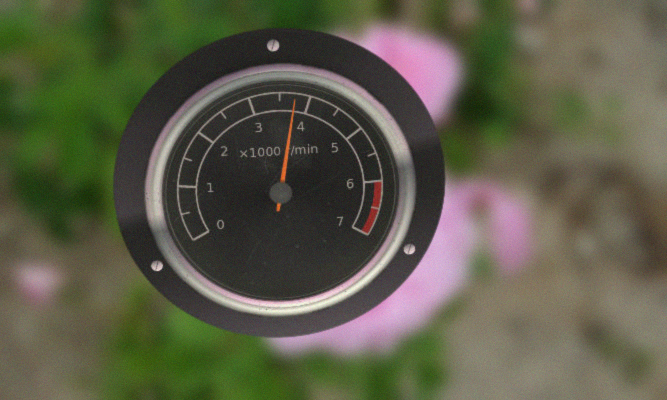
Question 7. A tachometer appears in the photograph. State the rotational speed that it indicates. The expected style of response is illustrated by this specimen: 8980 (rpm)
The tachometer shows 3750 (rpm)
